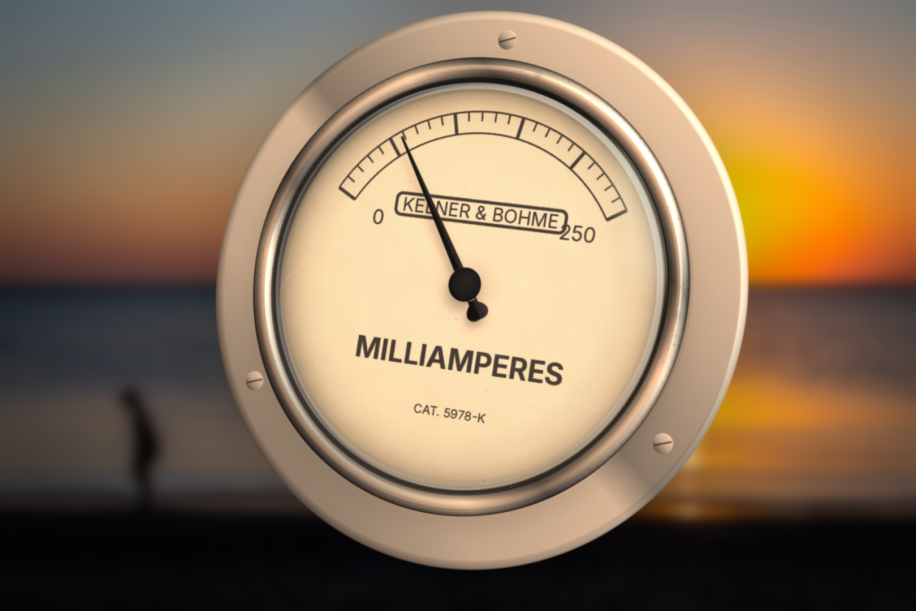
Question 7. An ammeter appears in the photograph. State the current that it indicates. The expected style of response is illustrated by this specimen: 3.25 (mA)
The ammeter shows 60 (mA)
